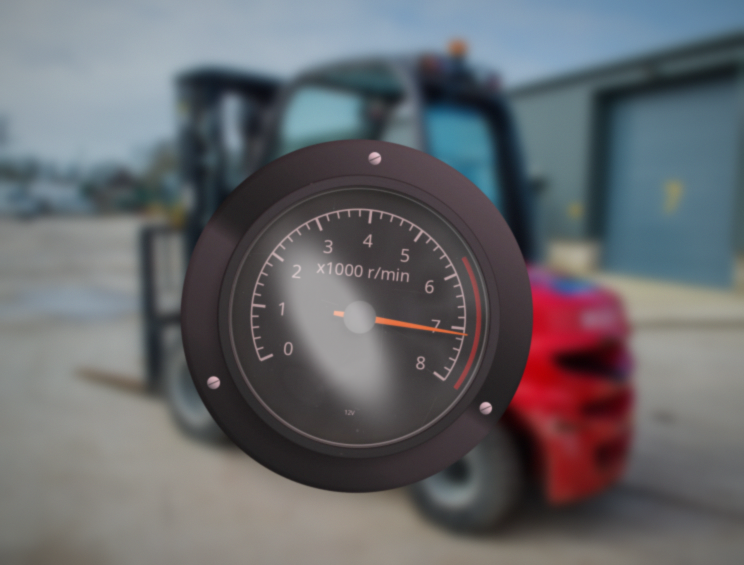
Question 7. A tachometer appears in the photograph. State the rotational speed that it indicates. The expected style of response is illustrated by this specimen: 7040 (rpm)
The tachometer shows 7100 (rpm)
